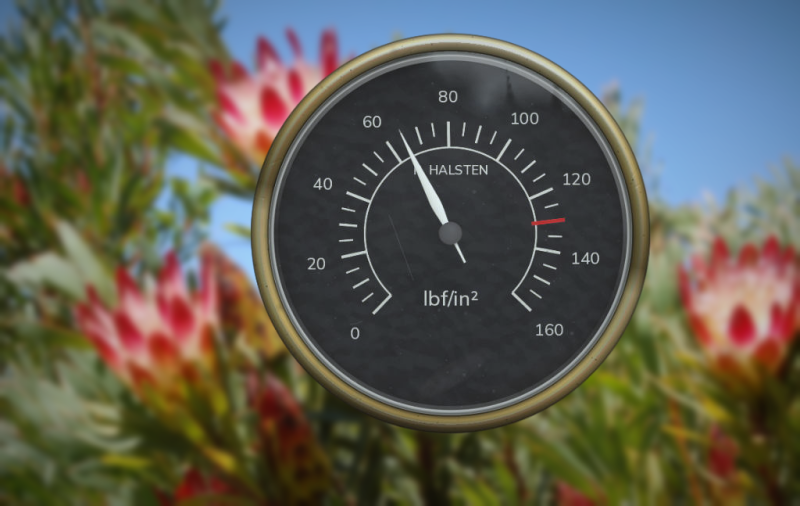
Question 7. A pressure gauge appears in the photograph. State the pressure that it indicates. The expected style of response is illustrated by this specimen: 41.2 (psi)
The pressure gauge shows 65 (psi)
